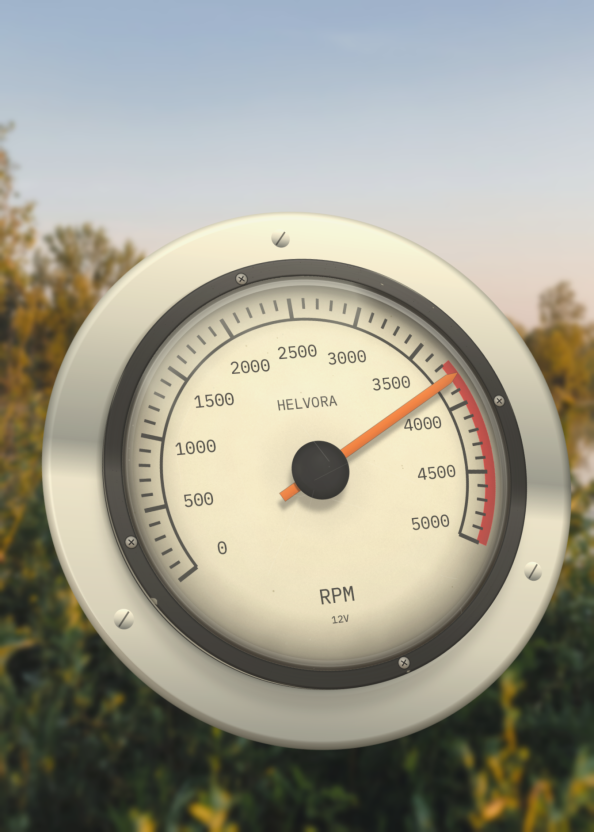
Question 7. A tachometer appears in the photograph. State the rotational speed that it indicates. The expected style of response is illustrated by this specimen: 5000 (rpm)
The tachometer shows 3800 (rpm)
